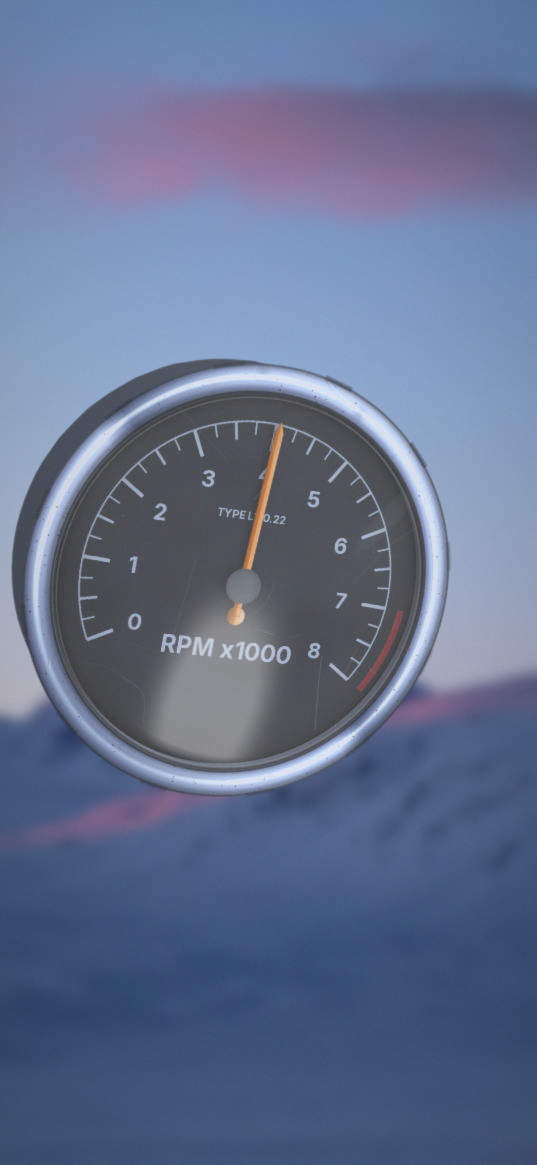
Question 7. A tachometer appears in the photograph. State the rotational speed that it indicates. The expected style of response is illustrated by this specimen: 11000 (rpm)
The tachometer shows 4000 (rpm)
